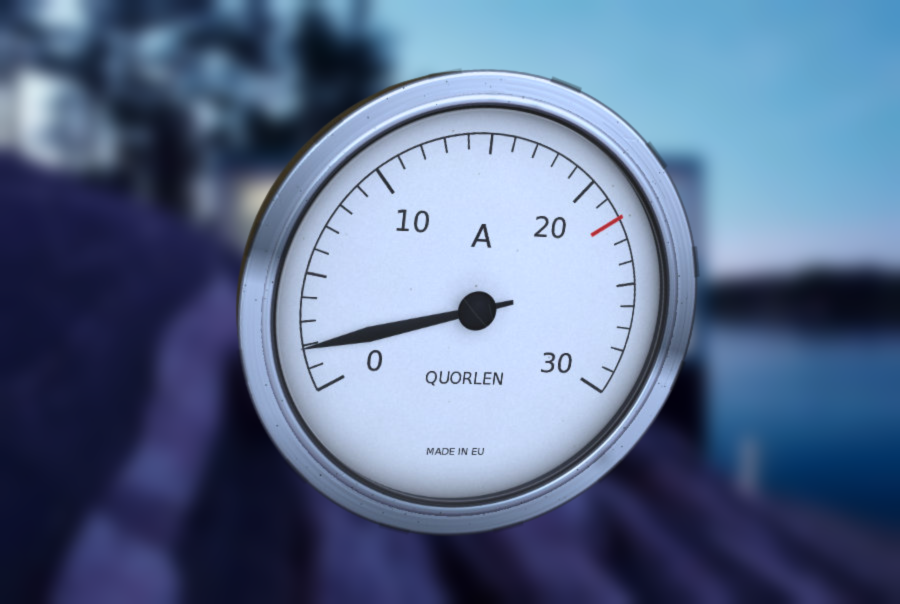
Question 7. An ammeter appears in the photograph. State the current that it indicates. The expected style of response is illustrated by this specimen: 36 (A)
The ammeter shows 2 (A)
